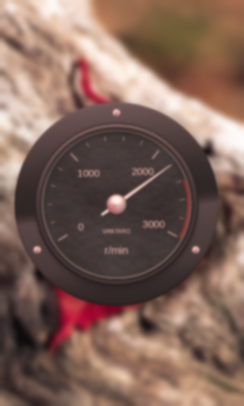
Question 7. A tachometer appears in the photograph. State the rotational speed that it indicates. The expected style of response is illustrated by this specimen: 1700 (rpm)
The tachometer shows 2200 (rpm)
